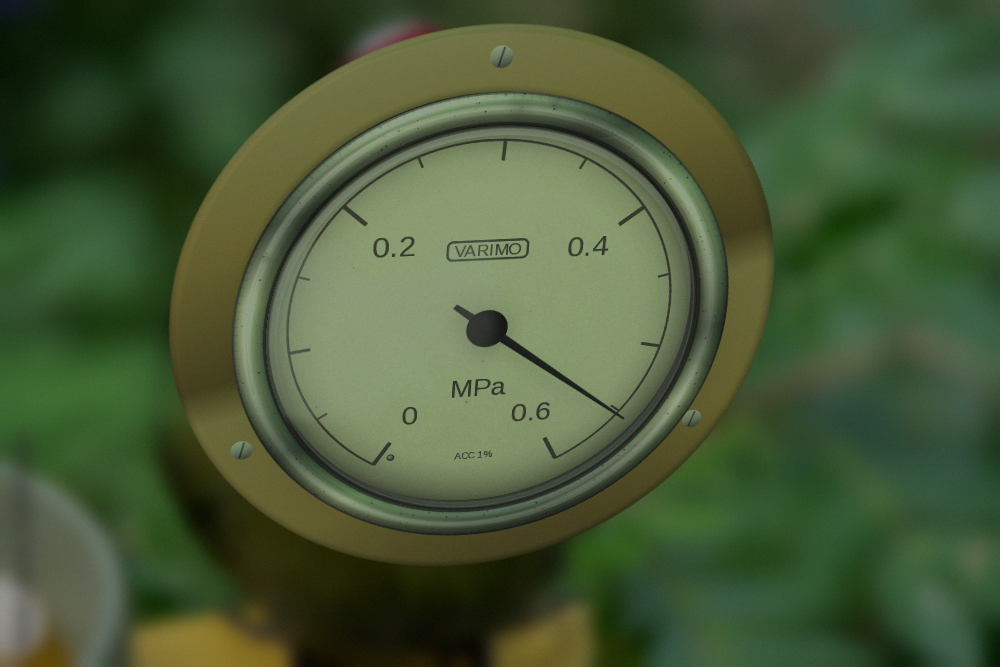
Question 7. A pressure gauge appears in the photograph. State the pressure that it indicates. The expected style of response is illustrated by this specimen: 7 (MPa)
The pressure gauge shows 0.55 (MPa)
